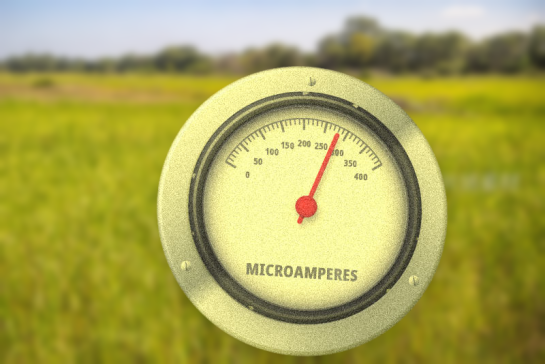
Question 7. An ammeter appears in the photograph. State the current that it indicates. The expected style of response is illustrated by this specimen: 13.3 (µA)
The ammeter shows 280 (µA)
